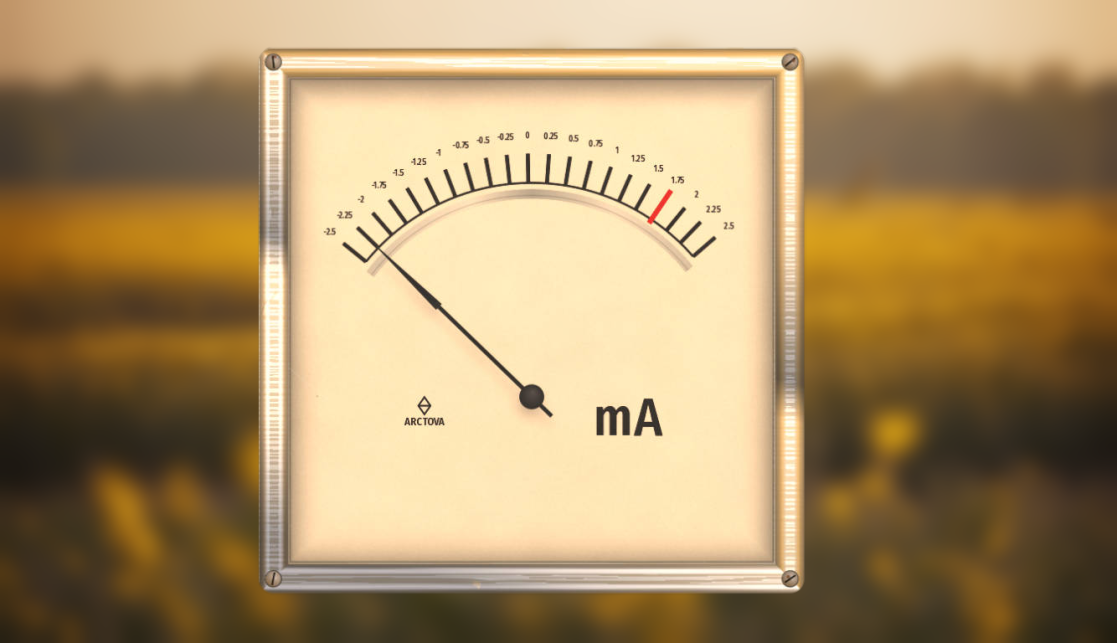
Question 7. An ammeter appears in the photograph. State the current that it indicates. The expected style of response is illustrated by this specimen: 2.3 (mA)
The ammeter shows -2.25 (mA)
